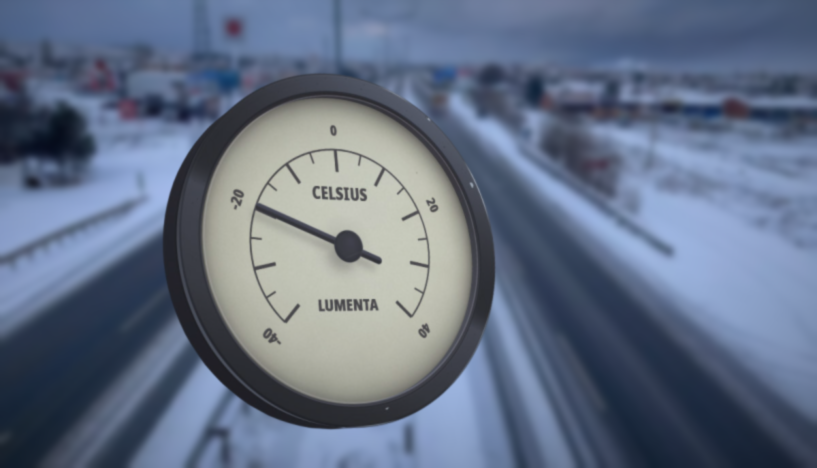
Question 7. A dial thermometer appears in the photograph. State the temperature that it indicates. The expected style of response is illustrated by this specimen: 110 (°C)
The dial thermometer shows -20 (°C)
